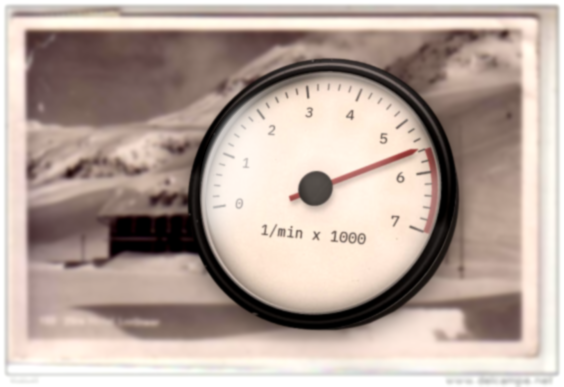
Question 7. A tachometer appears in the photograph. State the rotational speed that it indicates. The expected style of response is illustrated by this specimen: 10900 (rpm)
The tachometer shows 5600 (rpm)
